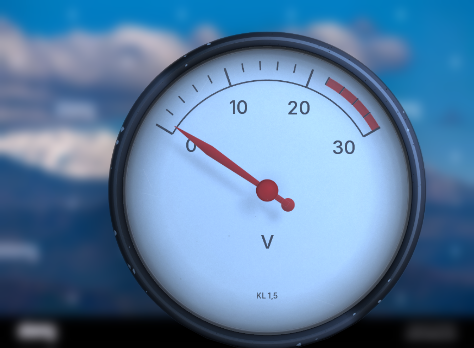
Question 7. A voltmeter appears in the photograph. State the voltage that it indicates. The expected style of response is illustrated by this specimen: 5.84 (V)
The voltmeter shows 1 (V)
